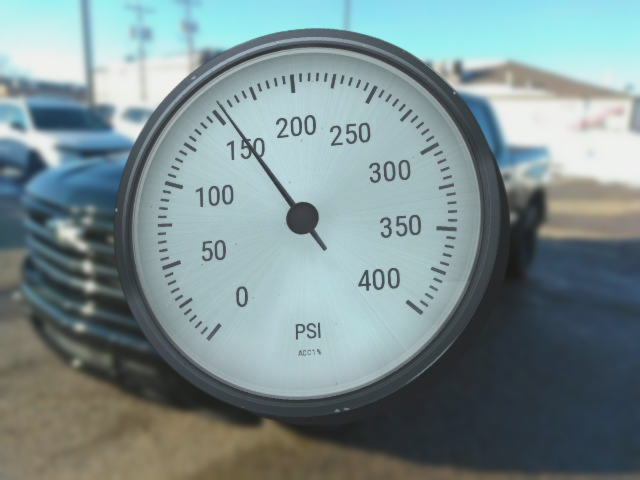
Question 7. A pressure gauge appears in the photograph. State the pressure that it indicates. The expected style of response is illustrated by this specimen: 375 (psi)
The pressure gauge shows 155 (psi)
